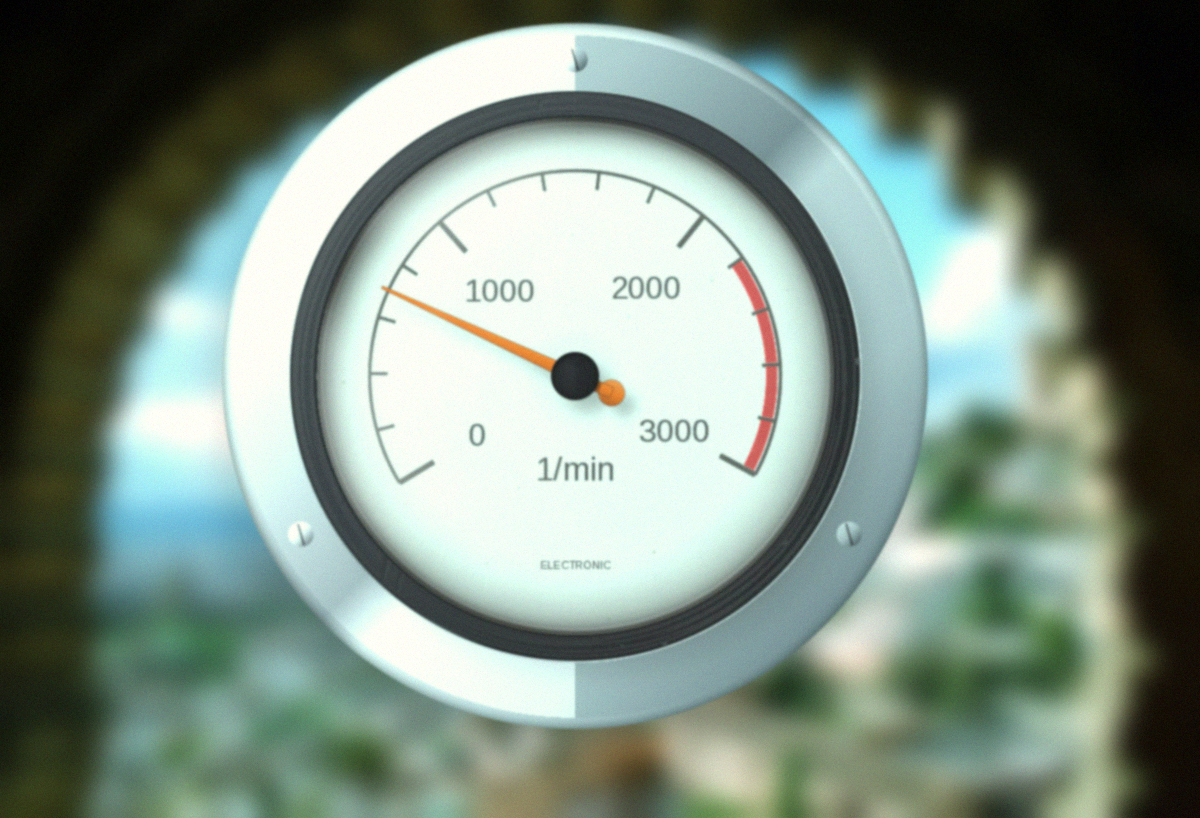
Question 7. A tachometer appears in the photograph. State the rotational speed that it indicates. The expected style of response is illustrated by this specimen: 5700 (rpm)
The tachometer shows 700 (rpm)
